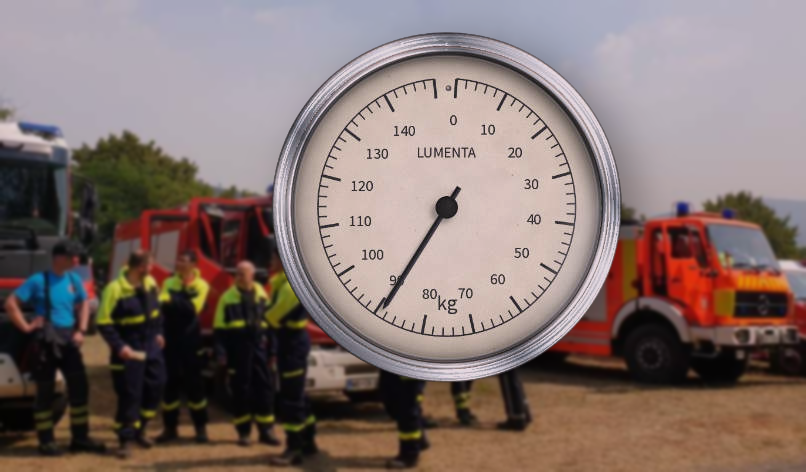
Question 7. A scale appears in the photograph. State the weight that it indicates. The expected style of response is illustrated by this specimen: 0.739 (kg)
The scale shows 89 (kg)
